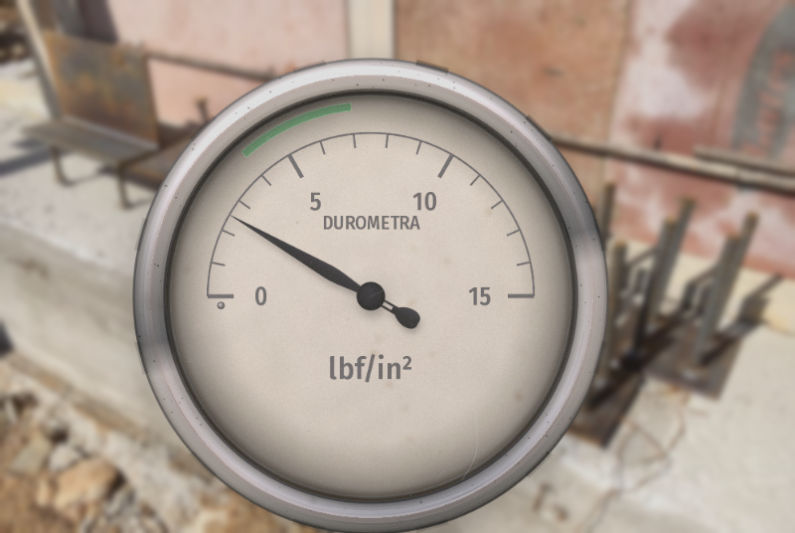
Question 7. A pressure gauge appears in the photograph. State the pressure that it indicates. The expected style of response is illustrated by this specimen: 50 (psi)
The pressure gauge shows 2.5 (psi)
